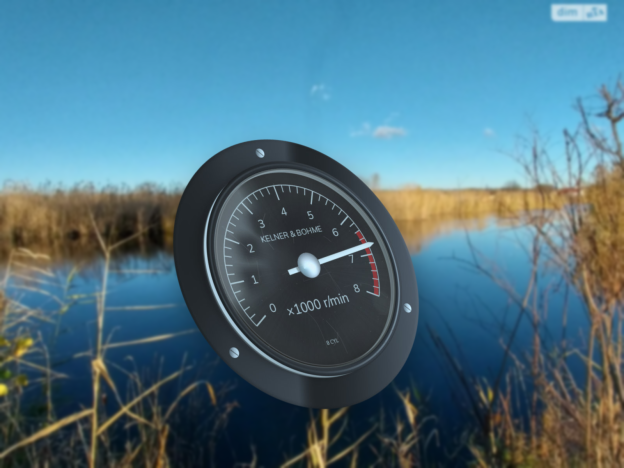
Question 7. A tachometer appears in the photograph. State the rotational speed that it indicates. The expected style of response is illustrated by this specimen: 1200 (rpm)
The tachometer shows 6800 (rpm)
